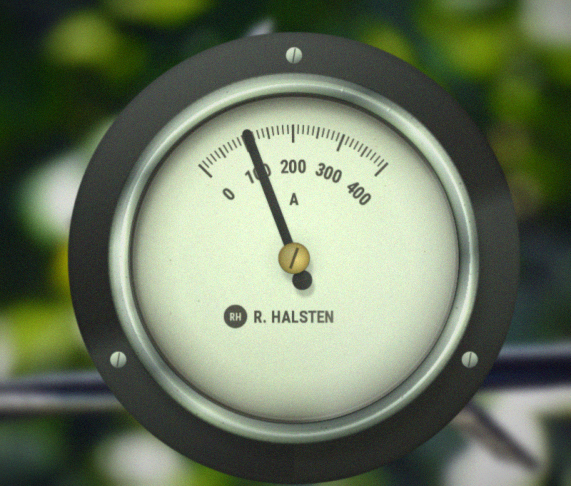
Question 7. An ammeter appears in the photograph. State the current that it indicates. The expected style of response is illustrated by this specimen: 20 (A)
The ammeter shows 110 (A)
